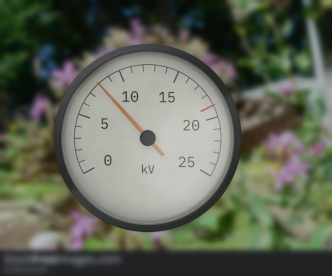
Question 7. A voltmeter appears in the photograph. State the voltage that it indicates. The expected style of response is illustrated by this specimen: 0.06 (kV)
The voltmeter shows 8 (kV)
